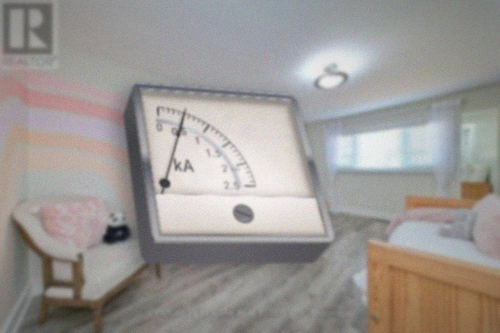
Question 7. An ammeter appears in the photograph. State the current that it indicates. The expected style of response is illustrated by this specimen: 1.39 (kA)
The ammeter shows 0.5 (kA)
